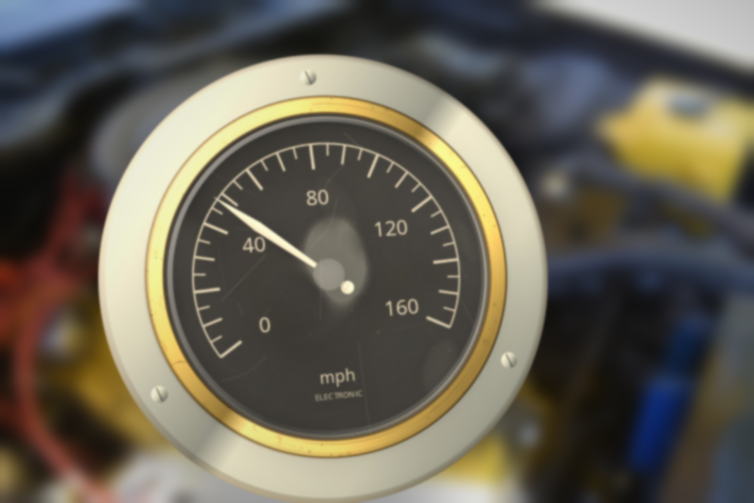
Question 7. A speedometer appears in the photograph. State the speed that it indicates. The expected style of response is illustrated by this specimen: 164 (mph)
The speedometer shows 47.5 (mph)
